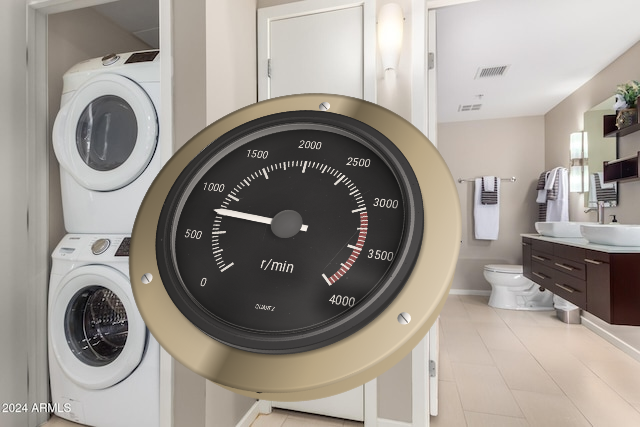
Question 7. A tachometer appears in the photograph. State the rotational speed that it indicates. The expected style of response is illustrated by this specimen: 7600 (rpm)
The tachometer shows 750 (rpm)
